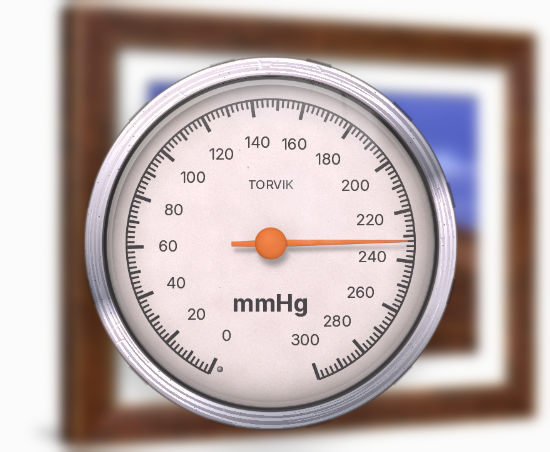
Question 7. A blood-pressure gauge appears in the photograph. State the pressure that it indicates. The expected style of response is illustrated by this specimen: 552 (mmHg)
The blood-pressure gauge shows 232 (mmHg)
